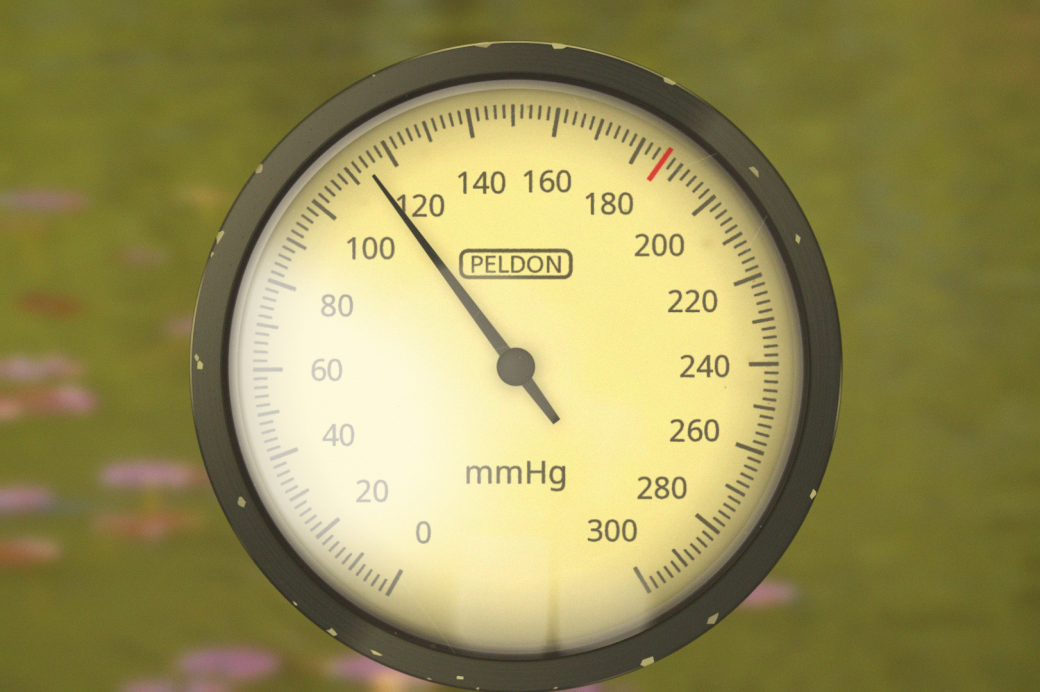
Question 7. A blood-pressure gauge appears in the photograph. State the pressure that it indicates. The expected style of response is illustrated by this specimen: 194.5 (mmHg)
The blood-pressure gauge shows 114 (mmHg)
